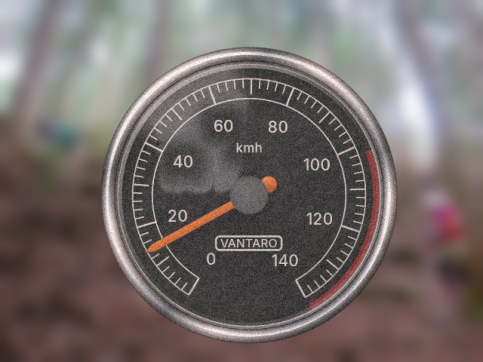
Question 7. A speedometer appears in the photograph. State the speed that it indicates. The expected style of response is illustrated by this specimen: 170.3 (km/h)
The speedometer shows 14 (km/h)
